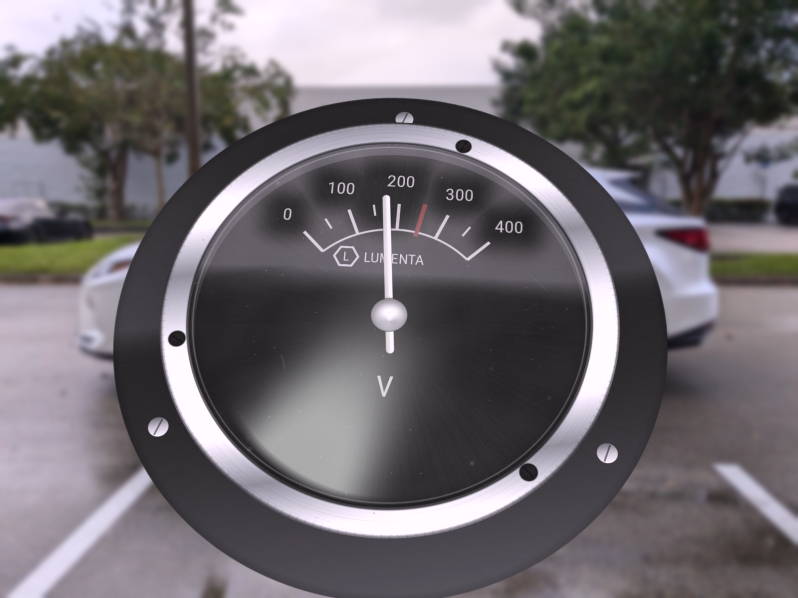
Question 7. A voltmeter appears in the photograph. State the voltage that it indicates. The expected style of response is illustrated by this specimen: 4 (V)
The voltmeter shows 175 (V)
